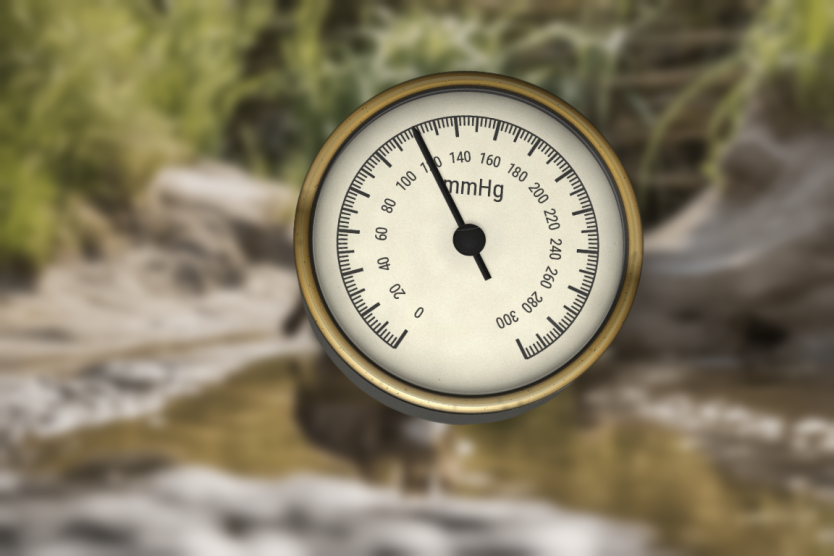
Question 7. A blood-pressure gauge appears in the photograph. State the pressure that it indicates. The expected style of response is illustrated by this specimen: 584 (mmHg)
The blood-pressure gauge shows 120 (mmHg)
